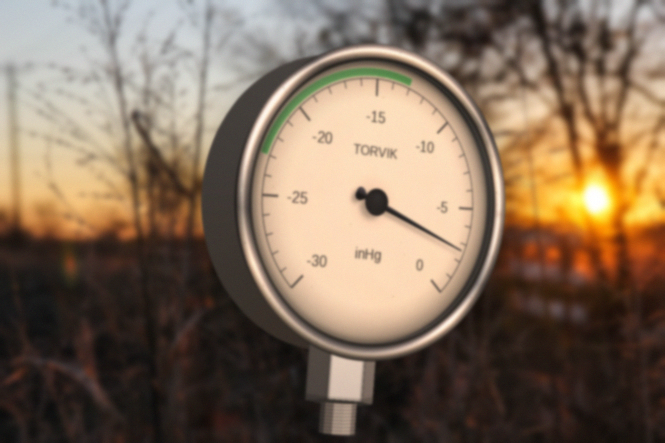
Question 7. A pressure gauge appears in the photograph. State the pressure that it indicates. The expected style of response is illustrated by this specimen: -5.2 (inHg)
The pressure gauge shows -2.5 (inHg)
